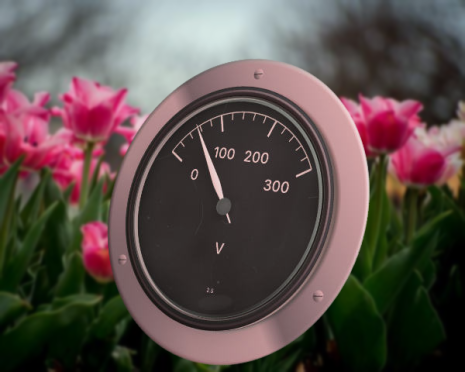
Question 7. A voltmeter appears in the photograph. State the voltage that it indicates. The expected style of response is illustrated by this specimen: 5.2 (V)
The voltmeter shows 60 (V)
